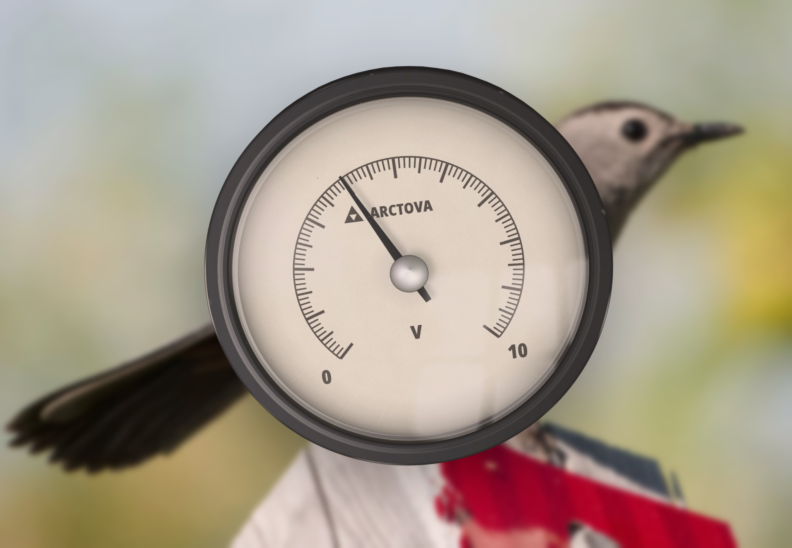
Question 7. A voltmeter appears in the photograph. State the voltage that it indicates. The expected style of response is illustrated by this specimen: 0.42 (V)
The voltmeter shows 4 (V)
